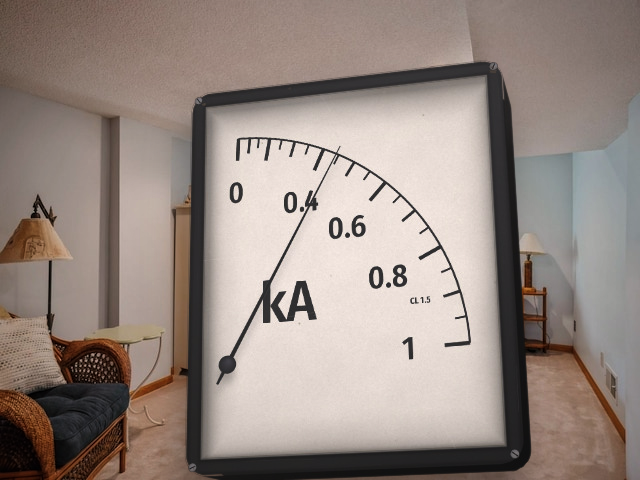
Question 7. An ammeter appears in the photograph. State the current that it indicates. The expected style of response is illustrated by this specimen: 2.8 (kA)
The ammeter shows 0.45 (kA)
